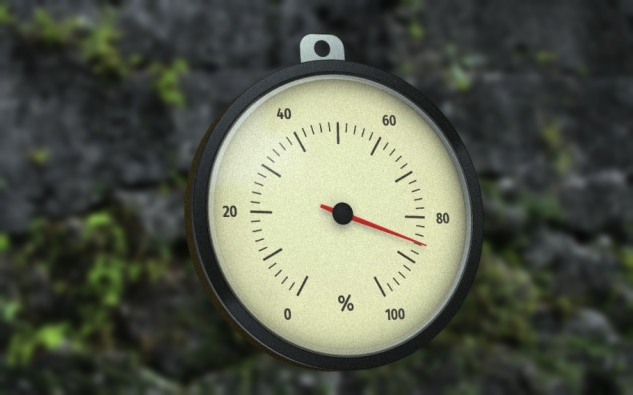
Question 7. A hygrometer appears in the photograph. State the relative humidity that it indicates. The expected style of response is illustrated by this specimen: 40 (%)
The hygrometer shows 86 (%)
